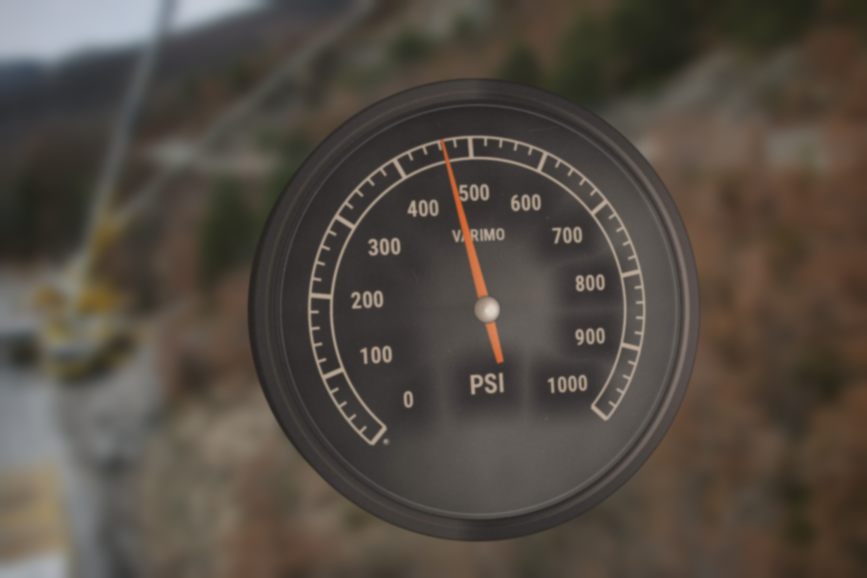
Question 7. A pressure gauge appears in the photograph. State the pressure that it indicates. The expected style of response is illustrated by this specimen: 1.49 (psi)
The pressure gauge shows 460 (psi)
